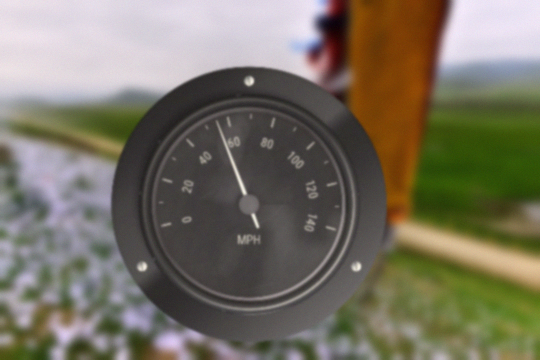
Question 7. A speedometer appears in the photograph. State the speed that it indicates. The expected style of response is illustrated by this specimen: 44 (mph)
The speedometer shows 55 (mph)
